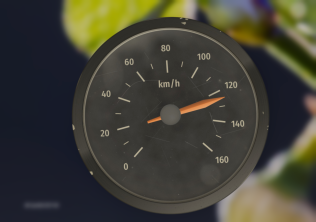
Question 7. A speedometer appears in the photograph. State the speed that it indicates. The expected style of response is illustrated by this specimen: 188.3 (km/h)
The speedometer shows 125 (km/h)
